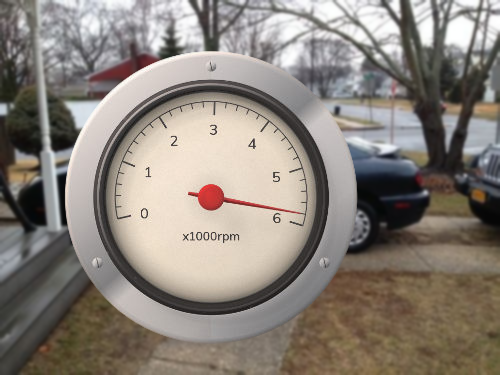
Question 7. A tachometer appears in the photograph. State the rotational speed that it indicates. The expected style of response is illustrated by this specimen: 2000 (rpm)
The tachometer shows 5800 (rpm)
